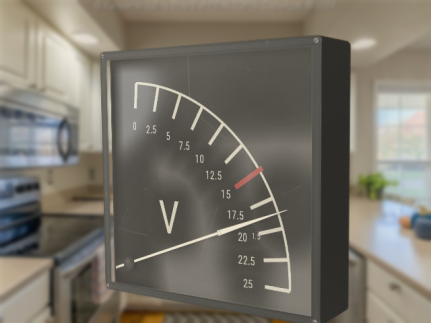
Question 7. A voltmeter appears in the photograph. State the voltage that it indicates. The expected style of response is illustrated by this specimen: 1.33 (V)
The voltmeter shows 18.75 (V)
